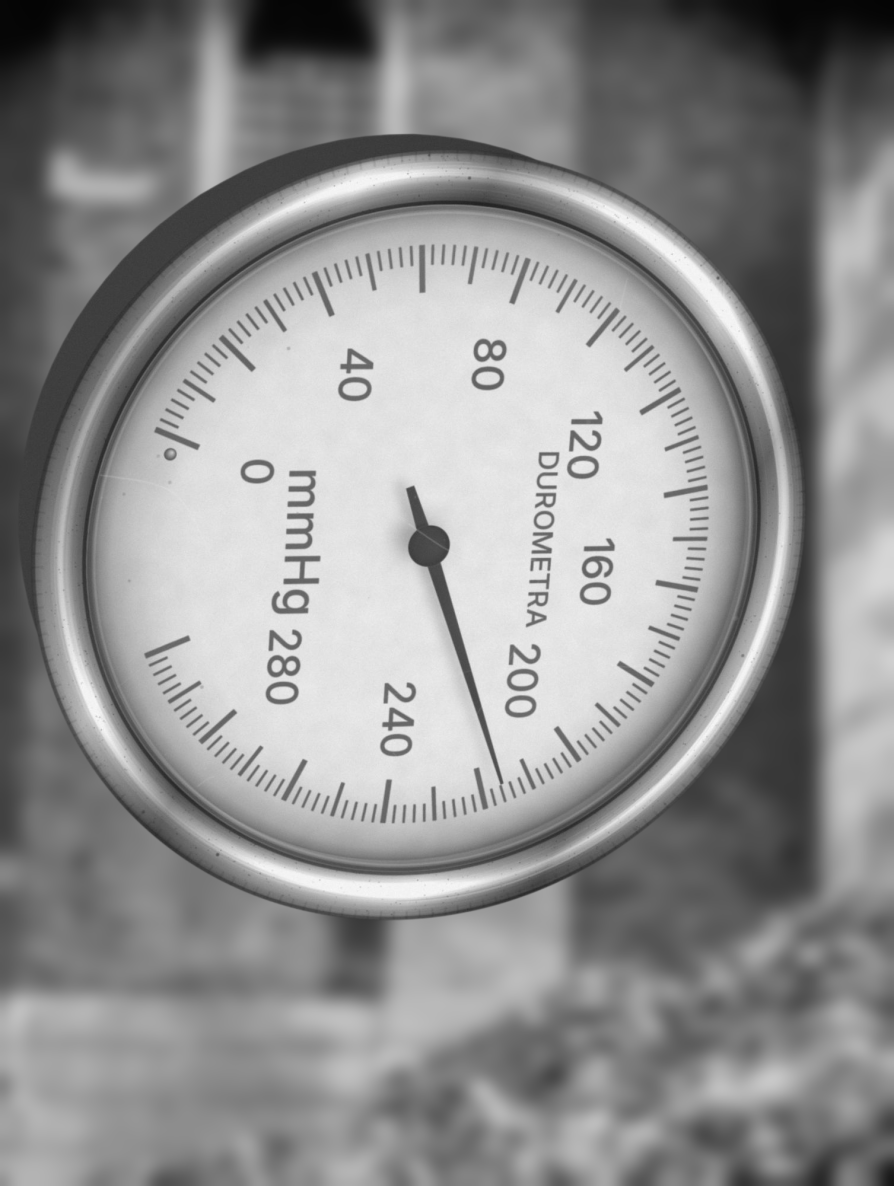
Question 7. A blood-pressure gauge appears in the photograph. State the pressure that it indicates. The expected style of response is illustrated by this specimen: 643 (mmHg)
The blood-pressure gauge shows 216 (mmHg)
